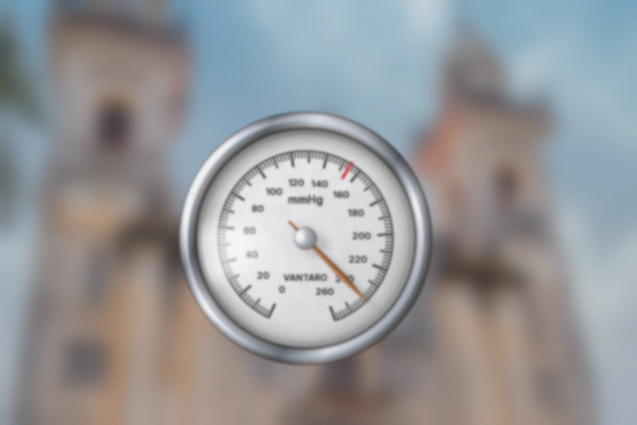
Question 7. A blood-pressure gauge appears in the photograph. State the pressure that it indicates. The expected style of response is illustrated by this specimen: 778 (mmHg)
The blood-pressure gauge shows 240 (mmHg)
